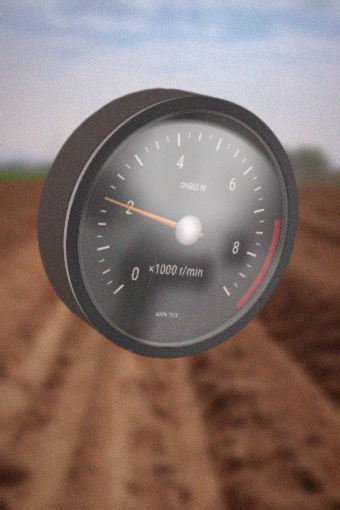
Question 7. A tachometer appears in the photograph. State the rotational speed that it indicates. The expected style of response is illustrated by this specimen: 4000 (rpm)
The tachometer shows 2000 (rpm)
